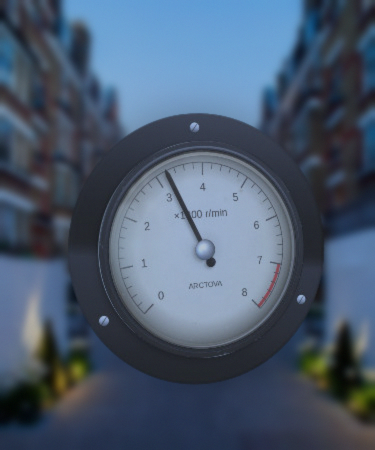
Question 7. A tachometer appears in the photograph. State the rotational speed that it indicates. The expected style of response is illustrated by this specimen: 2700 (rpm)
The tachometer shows 3200 (rpm)
